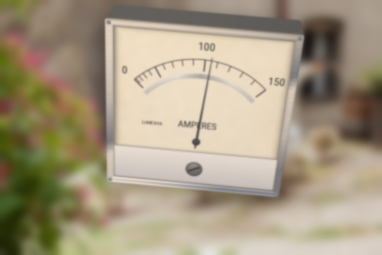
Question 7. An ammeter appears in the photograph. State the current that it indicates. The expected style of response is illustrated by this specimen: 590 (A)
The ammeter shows 105 (A)
